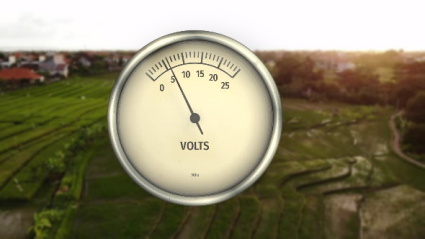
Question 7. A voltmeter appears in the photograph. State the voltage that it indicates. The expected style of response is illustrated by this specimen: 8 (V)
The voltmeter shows 6 (V)
